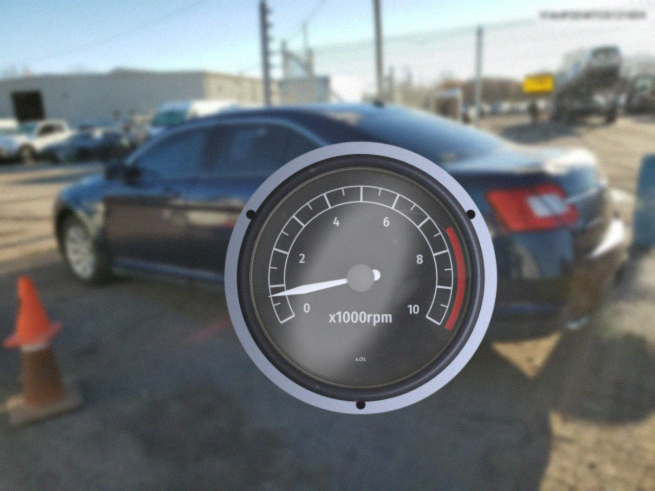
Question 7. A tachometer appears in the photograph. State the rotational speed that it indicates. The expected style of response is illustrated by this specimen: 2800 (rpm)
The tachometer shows 750 (rpm)
